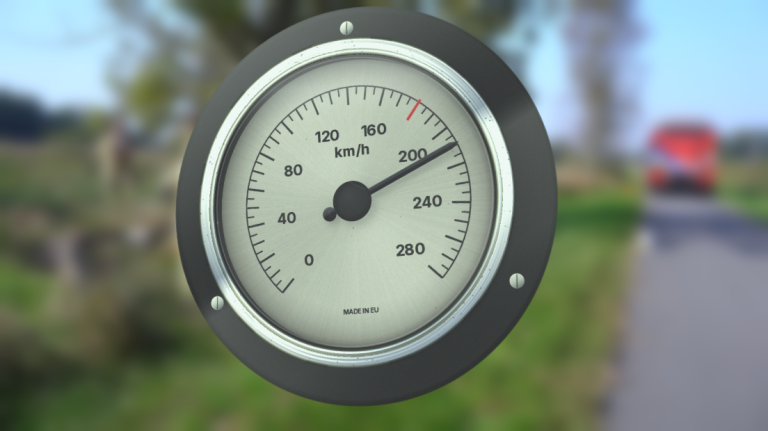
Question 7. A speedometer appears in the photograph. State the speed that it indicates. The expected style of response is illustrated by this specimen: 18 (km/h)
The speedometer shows 210 (km/h)
